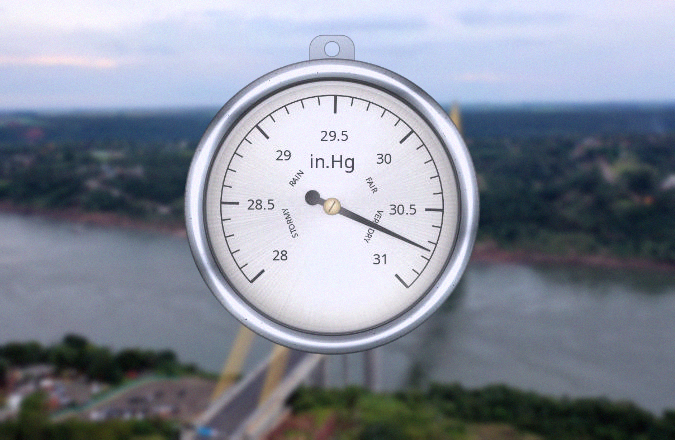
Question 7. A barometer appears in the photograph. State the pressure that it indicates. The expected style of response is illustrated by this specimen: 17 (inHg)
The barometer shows 30.75 (inHg)
